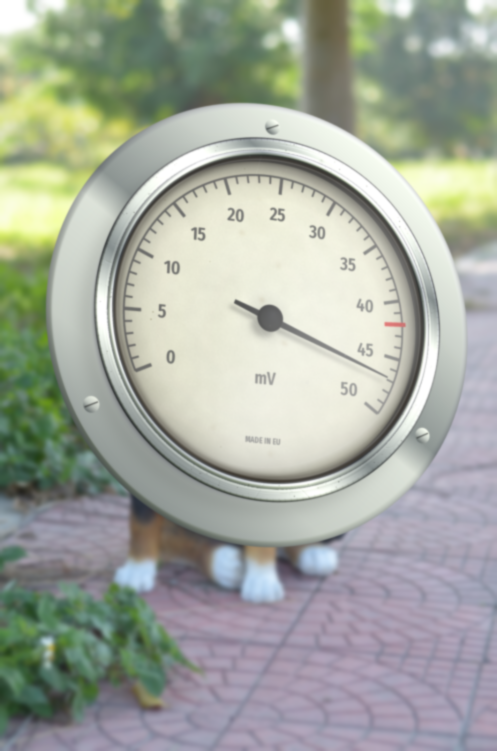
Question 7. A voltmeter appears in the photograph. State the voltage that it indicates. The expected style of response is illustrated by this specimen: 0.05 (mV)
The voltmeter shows 47 (mV)
